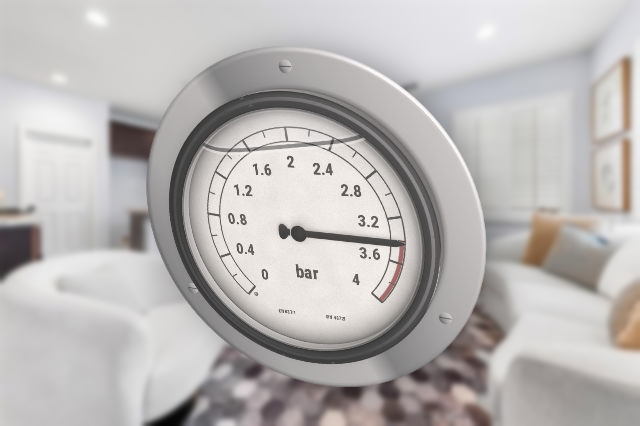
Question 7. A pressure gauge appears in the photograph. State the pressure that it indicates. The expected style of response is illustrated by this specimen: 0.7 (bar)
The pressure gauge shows 3.4 (bar)
